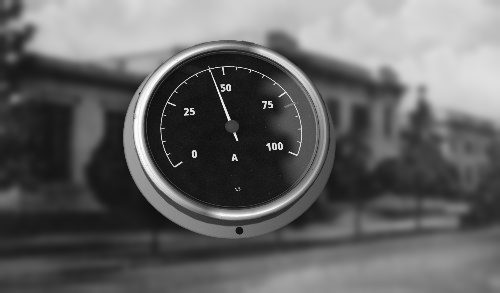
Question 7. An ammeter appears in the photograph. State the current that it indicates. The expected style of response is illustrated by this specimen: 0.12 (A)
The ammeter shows 45 (A)
